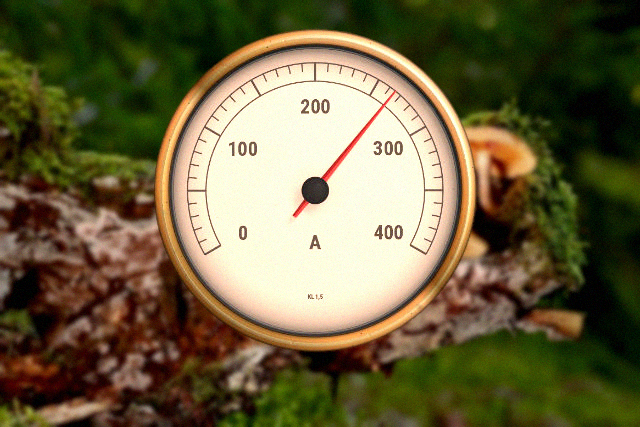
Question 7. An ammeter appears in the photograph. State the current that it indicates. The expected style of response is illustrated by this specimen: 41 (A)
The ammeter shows 265 (A)
